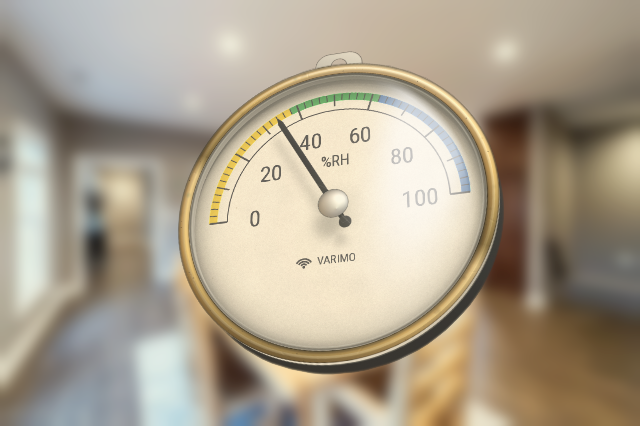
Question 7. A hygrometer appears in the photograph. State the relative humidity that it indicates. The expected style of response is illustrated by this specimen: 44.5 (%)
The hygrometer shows 34 (%)
